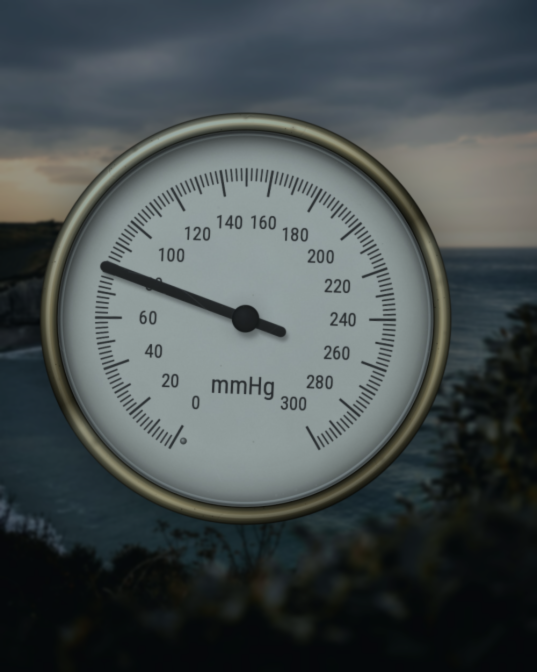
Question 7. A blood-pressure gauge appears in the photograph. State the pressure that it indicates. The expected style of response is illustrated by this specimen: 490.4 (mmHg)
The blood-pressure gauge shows 80 (mmHg)
